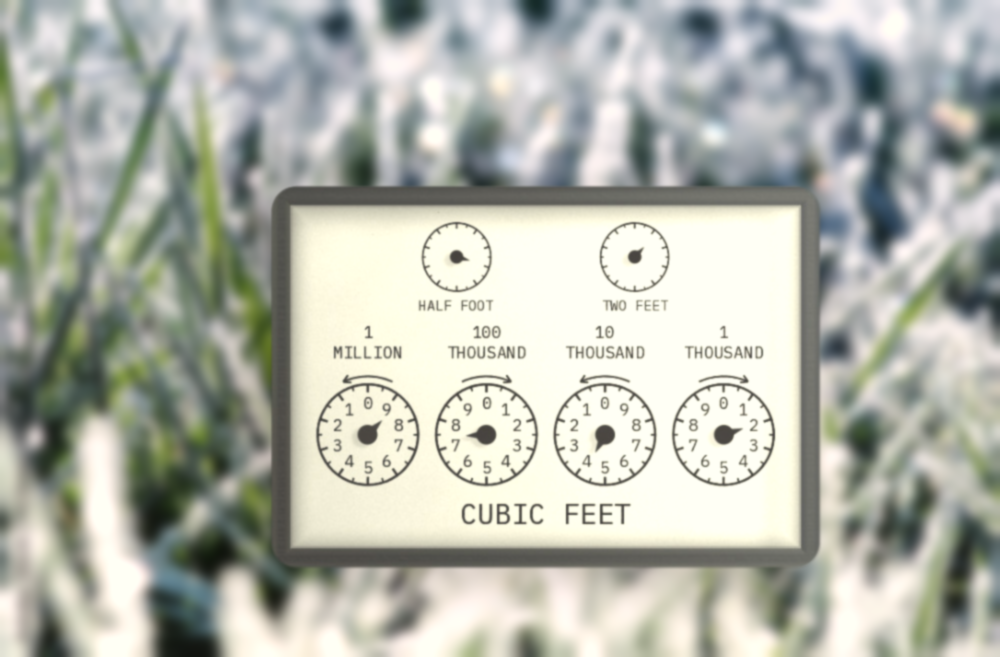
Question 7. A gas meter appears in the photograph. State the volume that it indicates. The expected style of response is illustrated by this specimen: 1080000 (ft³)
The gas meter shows 874200 (ft³)
